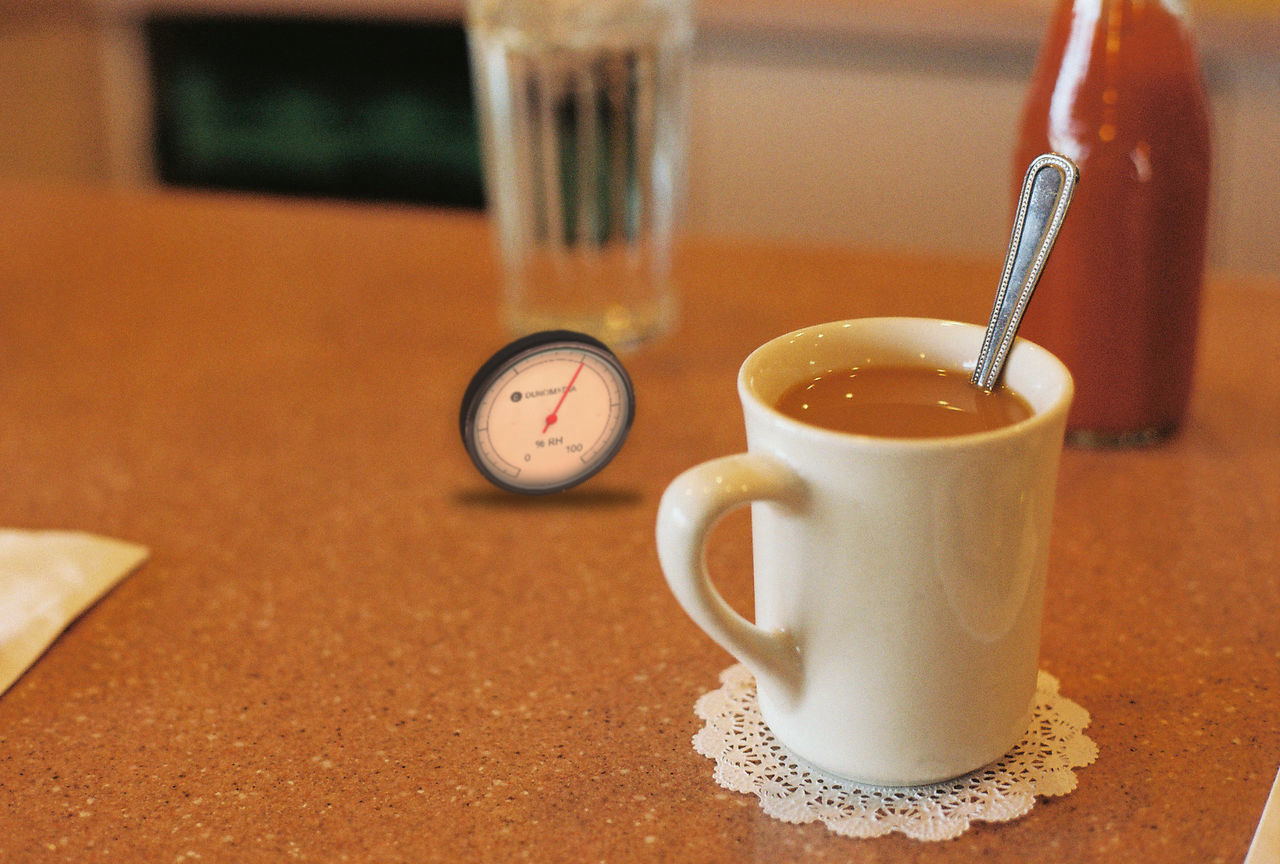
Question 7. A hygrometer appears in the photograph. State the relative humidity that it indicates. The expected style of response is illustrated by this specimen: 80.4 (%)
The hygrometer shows 60 (%)
